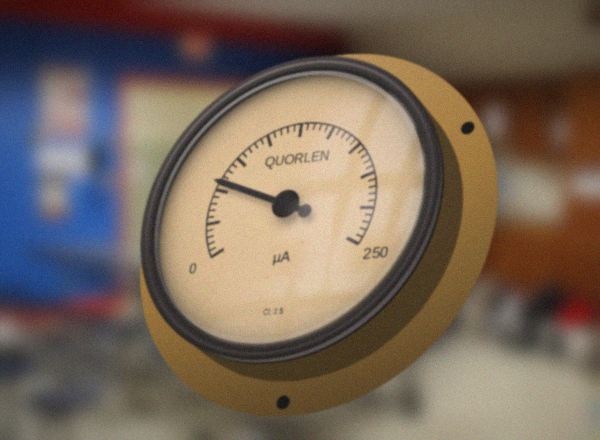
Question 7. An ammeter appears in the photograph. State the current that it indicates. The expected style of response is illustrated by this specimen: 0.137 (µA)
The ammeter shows 55 (µA)
